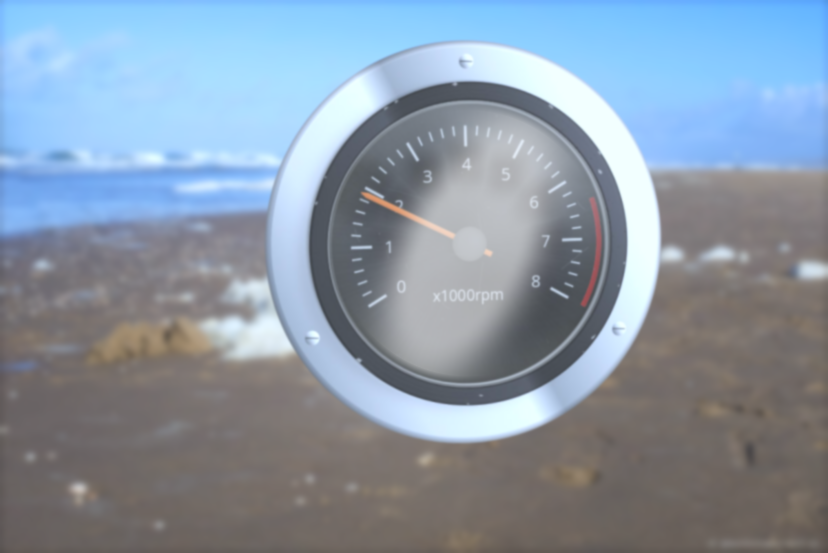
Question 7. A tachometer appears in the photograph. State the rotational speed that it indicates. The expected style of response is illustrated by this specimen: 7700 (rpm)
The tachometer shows 1900 (rpm)
